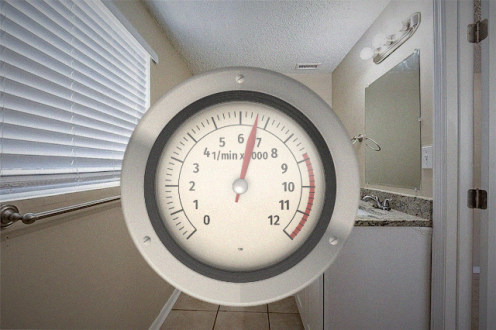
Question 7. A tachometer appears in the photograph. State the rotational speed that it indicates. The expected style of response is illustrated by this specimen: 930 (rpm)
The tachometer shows 6600 (rpm)
